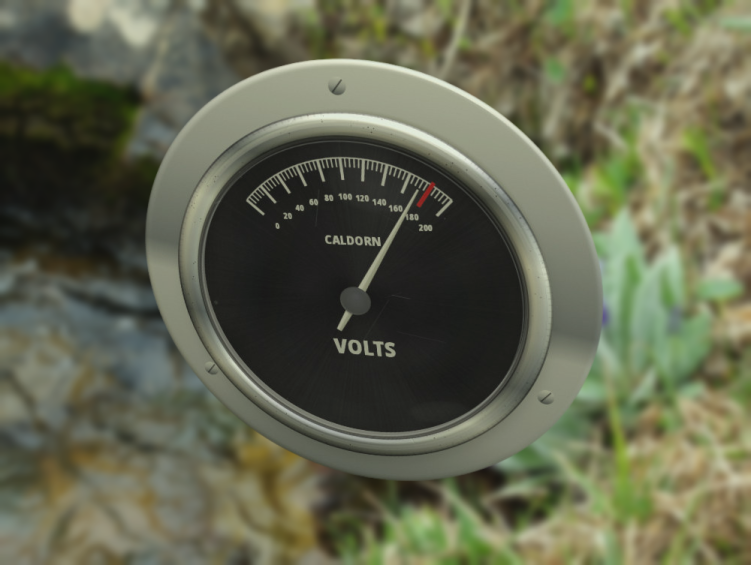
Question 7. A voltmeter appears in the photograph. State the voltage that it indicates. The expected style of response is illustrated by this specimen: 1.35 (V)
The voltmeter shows 172 (V)
